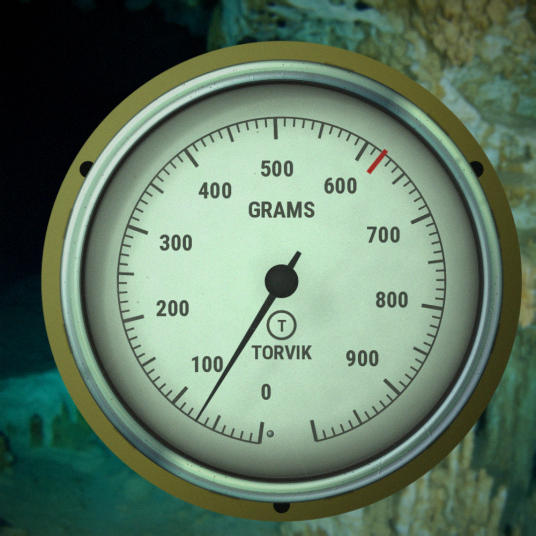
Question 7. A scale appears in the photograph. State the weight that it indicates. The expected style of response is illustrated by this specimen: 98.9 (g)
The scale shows 70 (g)
